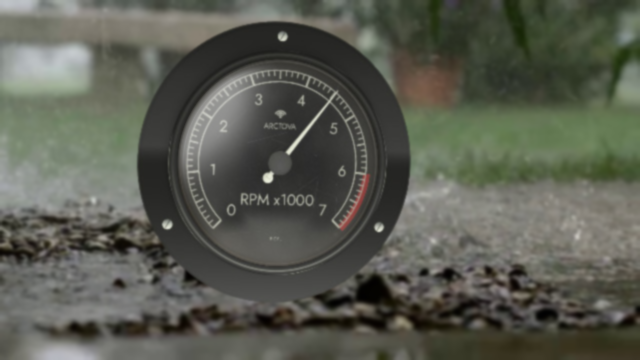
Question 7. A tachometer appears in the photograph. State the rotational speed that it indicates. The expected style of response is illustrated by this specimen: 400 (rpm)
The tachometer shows 4500 (rpm)
